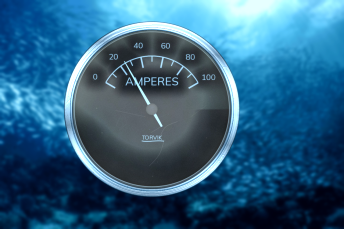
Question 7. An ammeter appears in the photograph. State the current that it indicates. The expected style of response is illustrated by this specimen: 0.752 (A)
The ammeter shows 25 (A)
